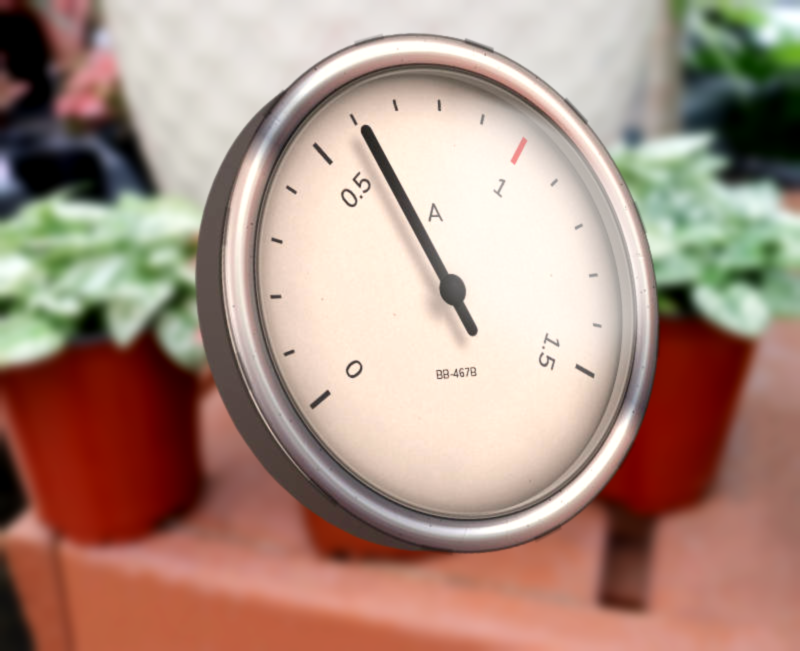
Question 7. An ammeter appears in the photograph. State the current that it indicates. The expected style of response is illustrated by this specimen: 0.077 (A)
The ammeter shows 0.6 (A)
